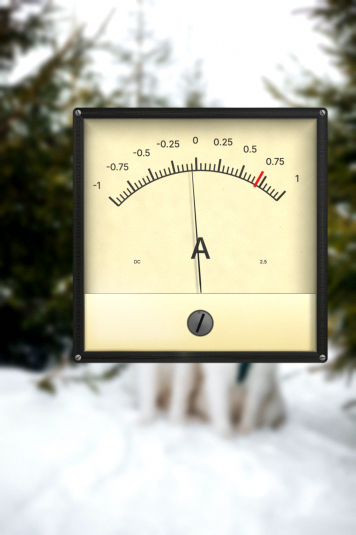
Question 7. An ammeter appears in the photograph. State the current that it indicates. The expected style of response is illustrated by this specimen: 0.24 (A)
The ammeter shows -0.05 (A)
